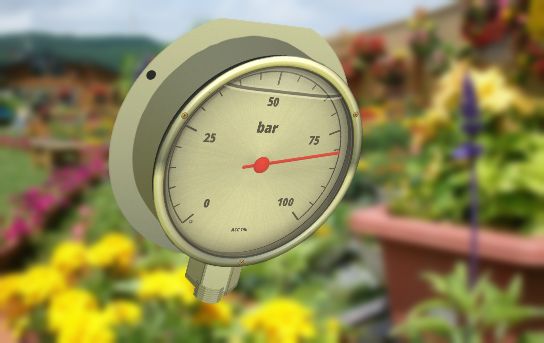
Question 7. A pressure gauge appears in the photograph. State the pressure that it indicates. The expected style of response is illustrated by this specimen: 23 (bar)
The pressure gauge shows 80 (bar)
